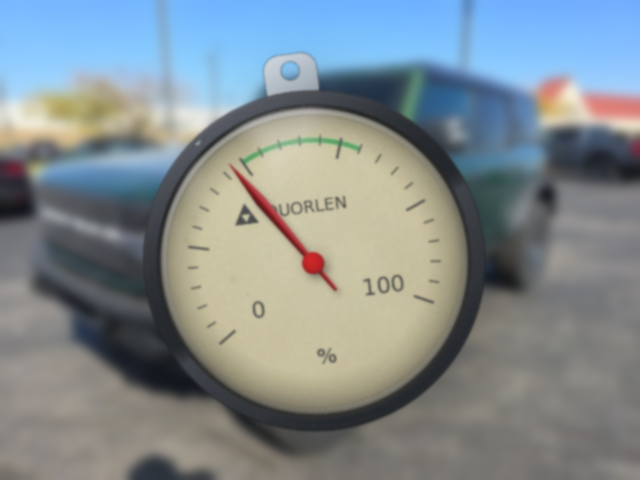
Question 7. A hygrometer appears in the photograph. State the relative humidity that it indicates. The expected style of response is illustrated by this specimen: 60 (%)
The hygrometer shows 38 (%)
